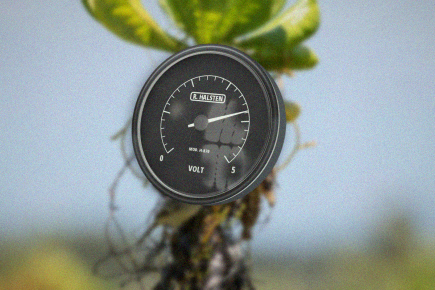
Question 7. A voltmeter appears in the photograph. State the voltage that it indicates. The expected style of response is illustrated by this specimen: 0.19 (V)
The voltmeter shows 3.8 (V)
